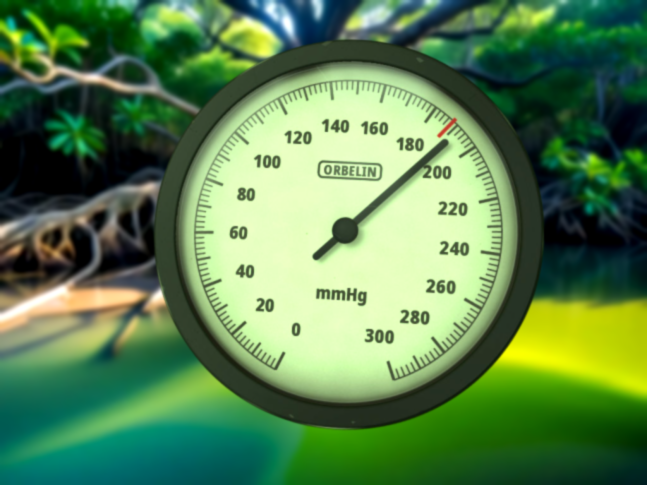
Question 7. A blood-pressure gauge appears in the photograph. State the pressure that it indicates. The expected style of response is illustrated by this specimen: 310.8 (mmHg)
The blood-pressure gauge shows 192 (mmHg)
